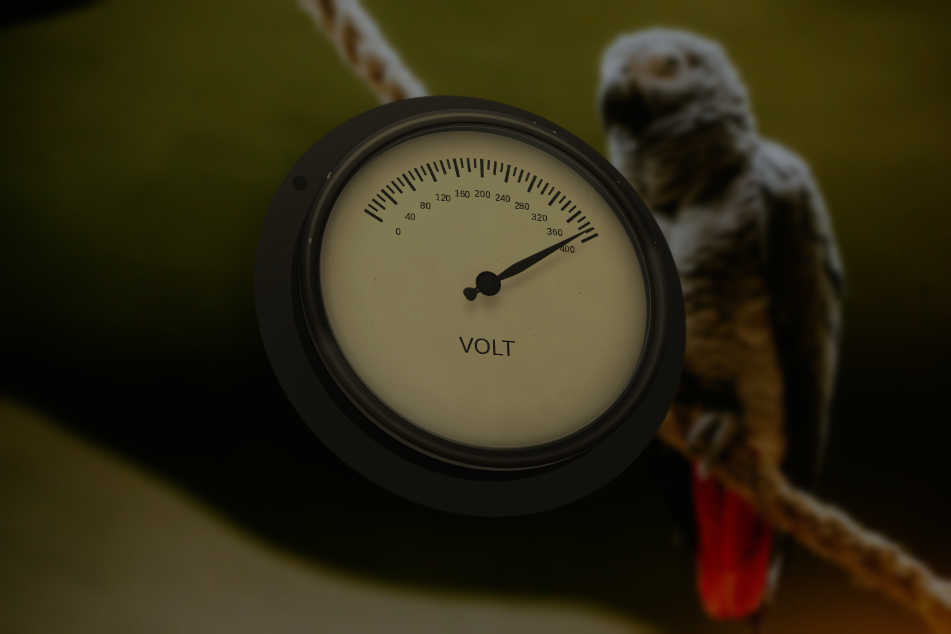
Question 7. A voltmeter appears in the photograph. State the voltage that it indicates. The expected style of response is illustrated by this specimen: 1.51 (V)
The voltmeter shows 390 (V)
